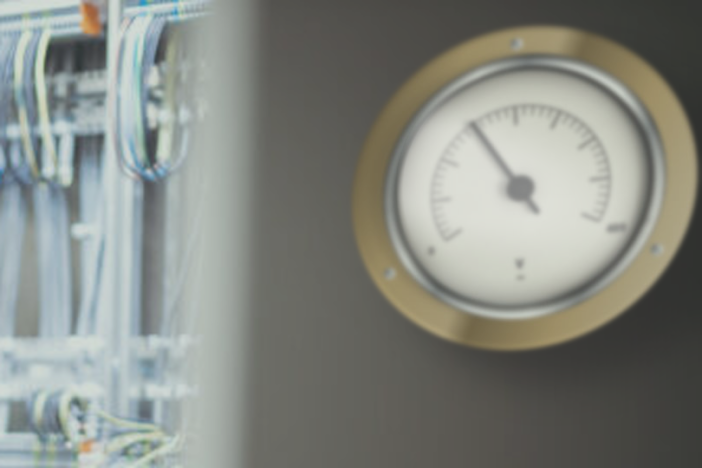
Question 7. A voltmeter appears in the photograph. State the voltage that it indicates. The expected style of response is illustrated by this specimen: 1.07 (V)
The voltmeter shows 150 (V)
